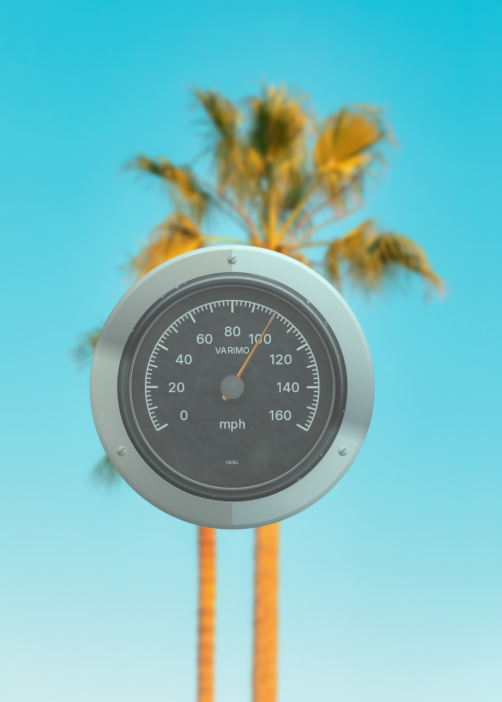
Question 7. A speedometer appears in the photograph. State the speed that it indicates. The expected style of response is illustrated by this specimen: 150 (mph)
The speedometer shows 100 (mph)
